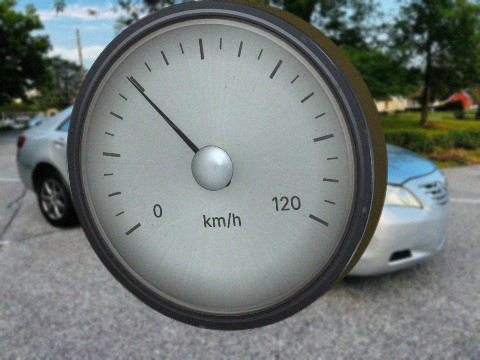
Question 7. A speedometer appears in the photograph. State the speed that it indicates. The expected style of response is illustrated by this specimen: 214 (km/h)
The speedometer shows 40 (km/h)
